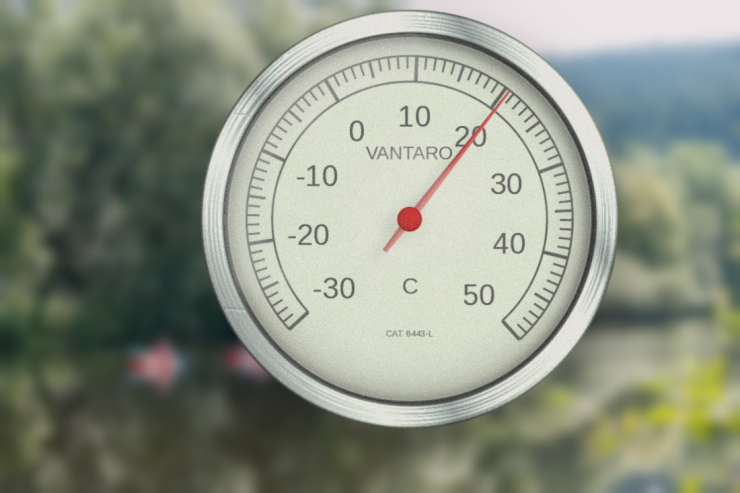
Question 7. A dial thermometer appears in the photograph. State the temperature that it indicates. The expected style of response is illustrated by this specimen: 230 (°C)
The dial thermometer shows 20.5 (°C)
